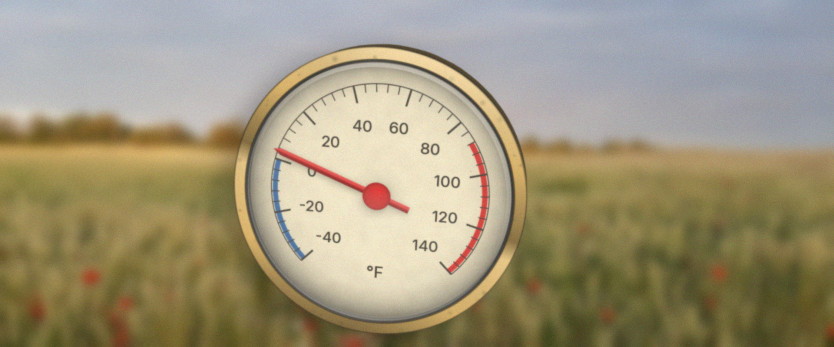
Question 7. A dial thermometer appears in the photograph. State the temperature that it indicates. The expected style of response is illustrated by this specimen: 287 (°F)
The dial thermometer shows 4 (°F)
